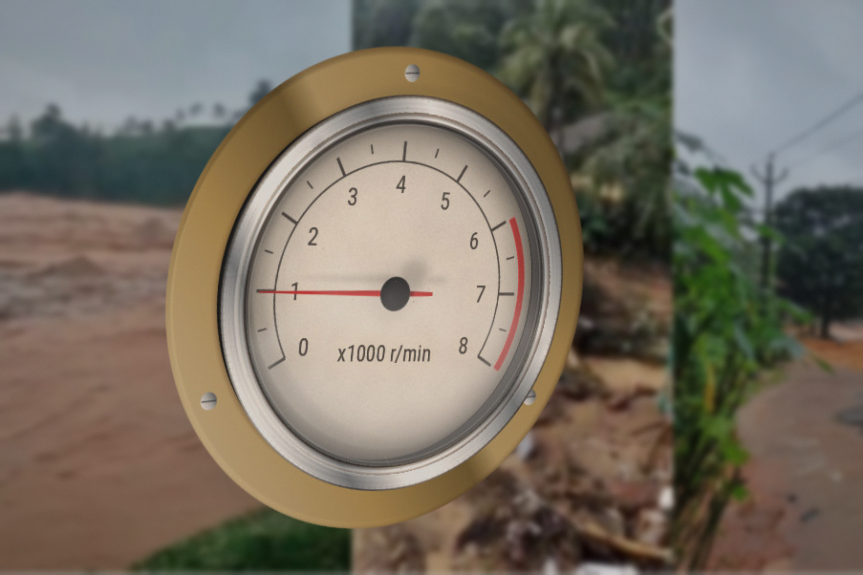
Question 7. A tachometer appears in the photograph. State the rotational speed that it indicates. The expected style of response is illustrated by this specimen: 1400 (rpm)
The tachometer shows 1000 (rpm)
